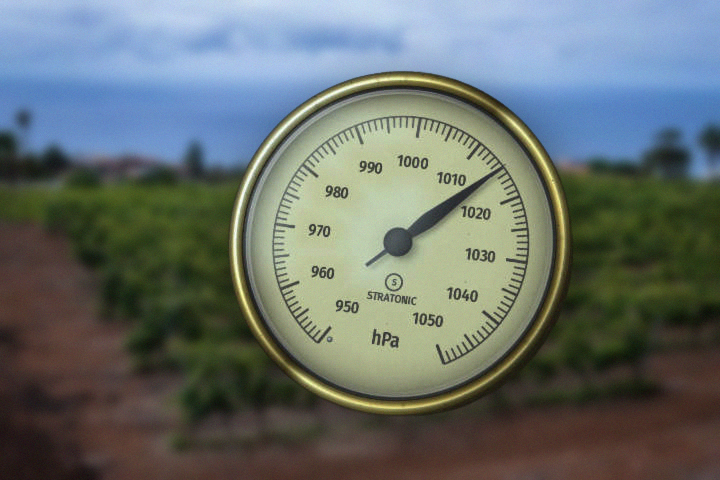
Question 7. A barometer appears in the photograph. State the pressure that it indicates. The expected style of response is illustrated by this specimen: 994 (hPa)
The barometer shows 1015 (hPa)
